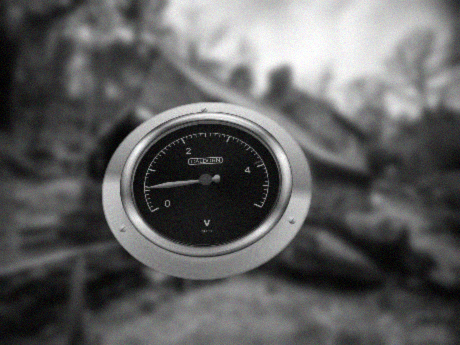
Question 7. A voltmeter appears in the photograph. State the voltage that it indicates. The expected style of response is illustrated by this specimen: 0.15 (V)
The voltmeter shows 0.5 (V)
